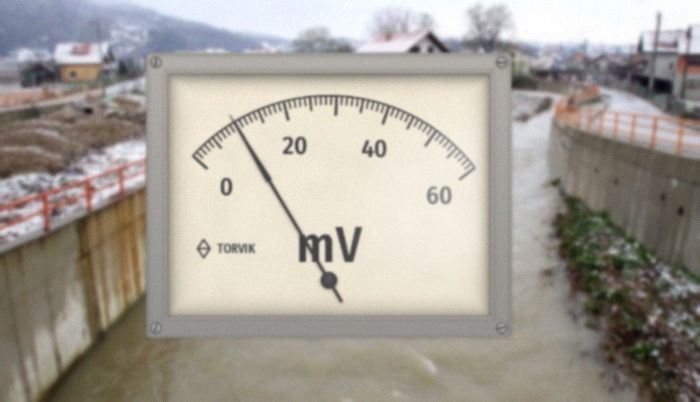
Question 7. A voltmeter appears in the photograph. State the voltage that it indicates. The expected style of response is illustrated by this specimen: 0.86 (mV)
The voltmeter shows 10 (mV)
